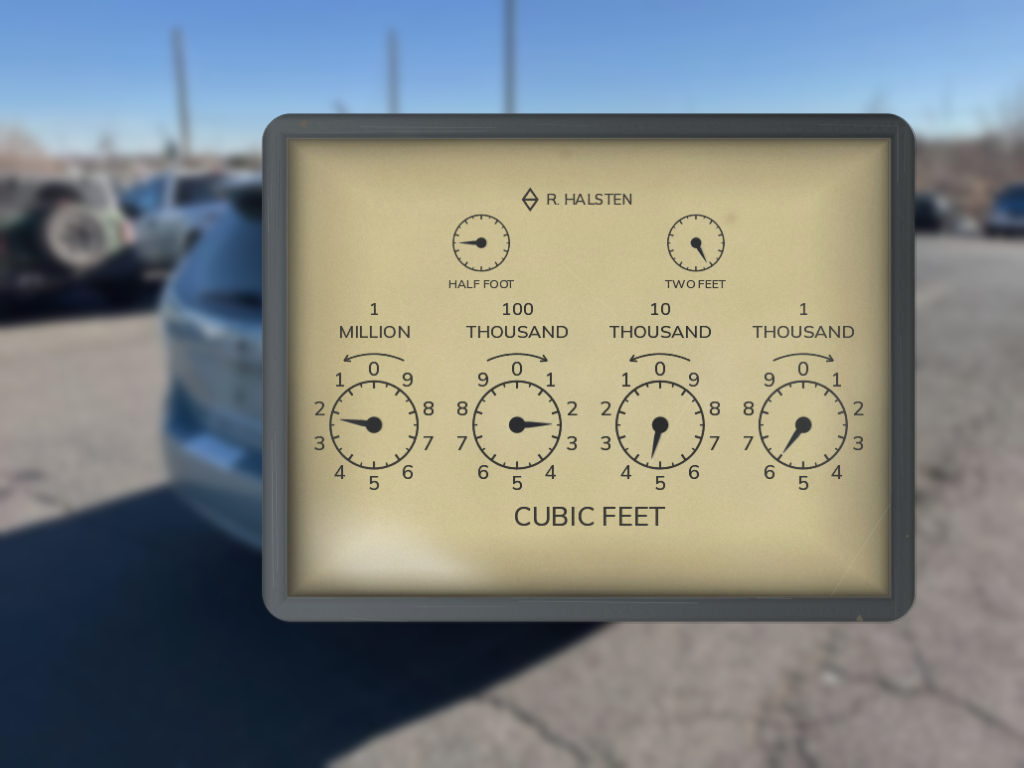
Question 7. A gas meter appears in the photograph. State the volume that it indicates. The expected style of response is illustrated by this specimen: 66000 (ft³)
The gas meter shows 224600 (ft³)
